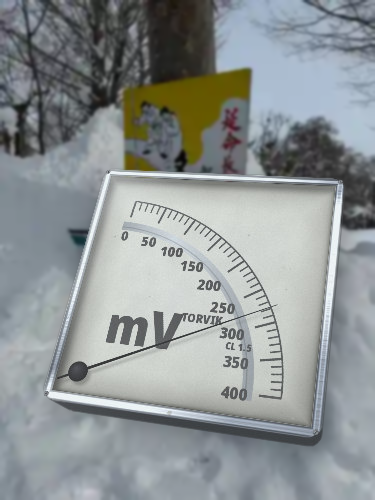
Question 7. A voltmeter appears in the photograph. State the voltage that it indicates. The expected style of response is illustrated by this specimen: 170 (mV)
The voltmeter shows 280 (mV)
